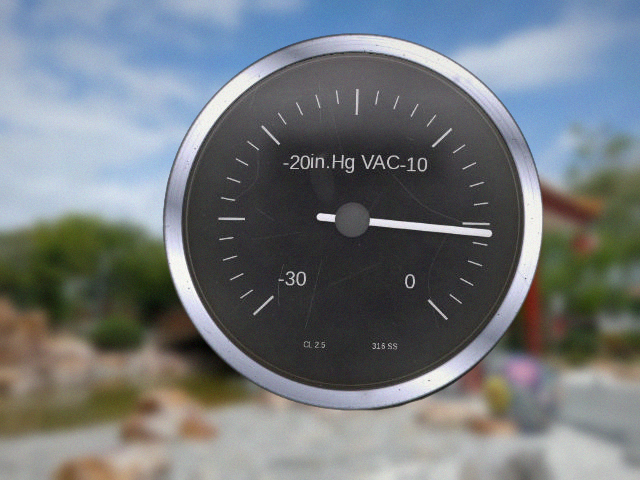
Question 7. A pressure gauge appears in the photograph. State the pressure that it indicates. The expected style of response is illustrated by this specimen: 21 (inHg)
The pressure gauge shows -4.5 (inHg)
